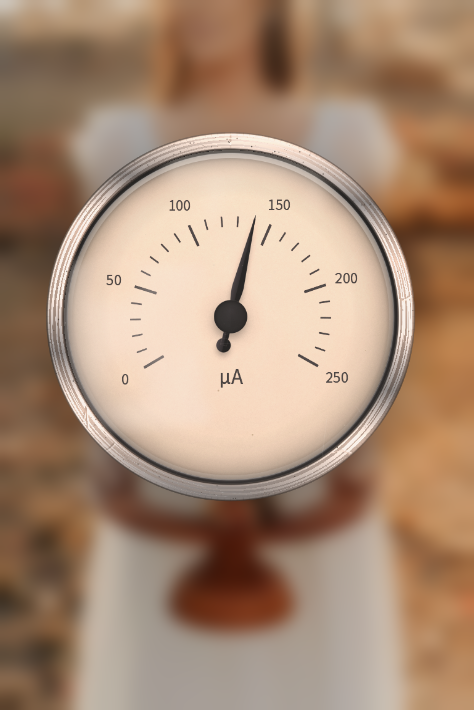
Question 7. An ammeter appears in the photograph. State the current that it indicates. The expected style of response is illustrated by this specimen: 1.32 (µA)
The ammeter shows 140 (µA)
